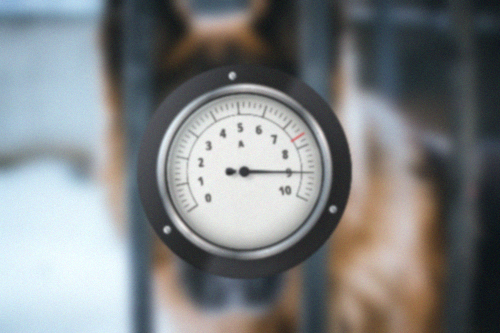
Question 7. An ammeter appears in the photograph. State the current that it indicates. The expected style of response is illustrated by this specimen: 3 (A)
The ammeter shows 9 (A)
